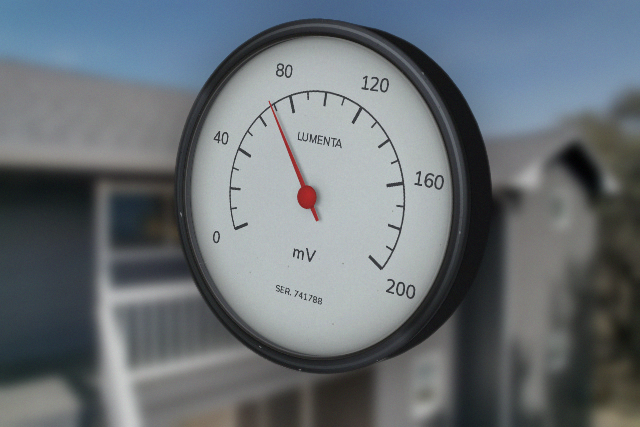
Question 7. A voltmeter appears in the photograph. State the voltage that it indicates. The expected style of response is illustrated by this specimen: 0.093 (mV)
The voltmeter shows 70 (mV)
